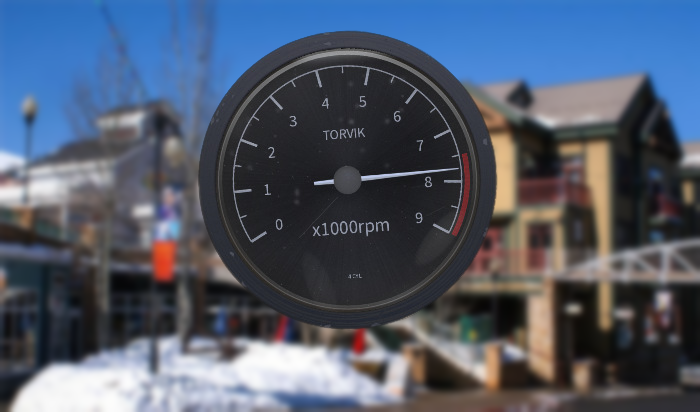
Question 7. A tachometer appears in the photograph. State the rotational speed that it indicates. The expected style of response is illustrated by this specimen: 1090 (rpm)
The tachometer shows 7750 (rpm)
